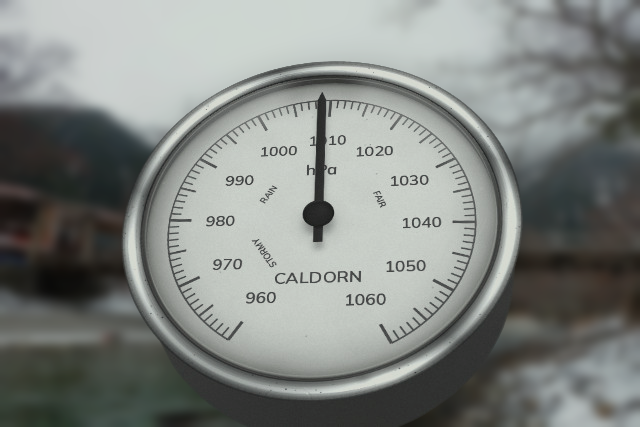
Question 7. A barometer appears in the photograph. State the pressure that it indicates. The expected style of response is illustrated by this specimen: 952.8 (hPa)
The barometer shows 1009 (hPa)
